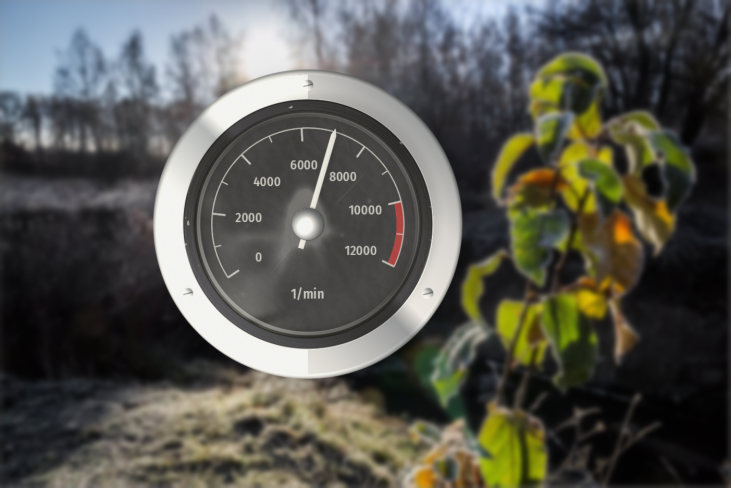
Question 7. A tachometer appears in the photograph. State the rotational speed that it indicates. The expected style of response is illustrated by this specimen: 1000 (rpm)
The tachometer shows 7000 (rpm)
